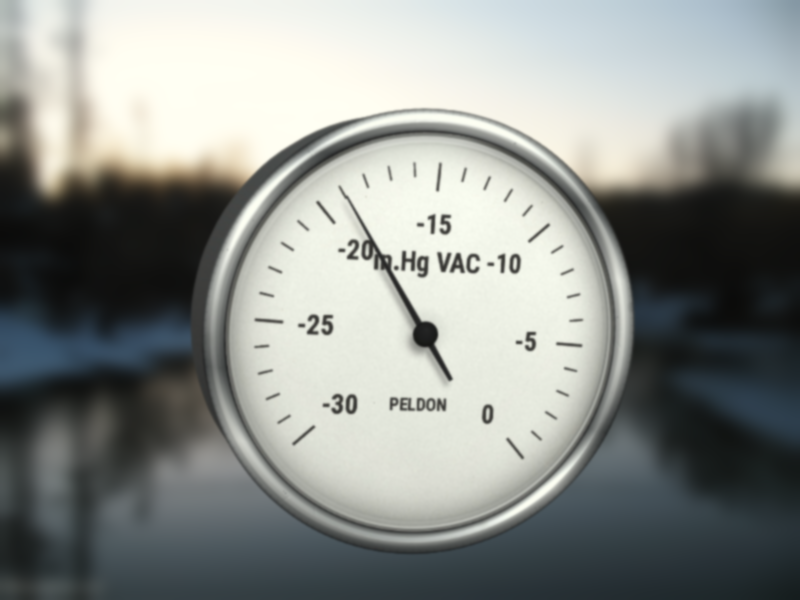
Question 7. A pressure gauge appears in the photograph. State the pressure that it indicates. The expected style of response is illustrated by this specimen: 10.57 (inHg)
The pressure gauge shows -19 (inHg)
